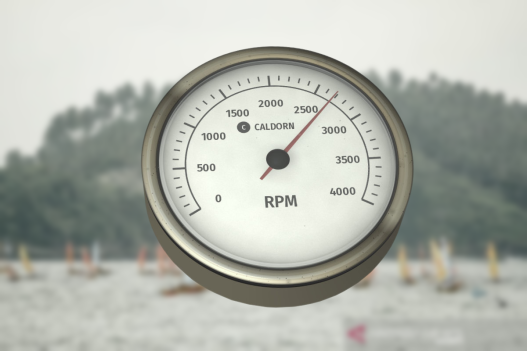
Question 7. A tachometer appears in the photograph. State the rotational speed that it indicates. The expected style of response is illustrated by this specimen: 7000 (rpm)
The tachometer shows 2700 (rpm)
